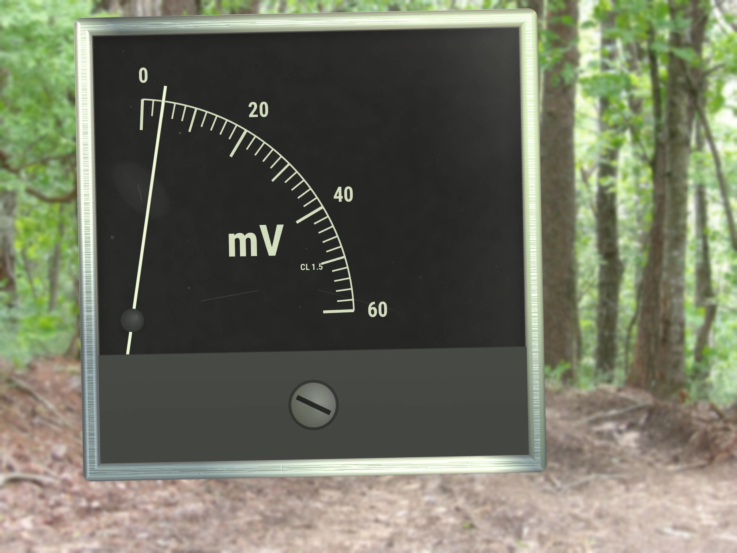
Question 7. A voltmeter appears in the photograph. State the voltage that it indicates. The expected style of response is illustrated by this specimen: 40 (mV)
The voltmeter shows 4 (mV)
